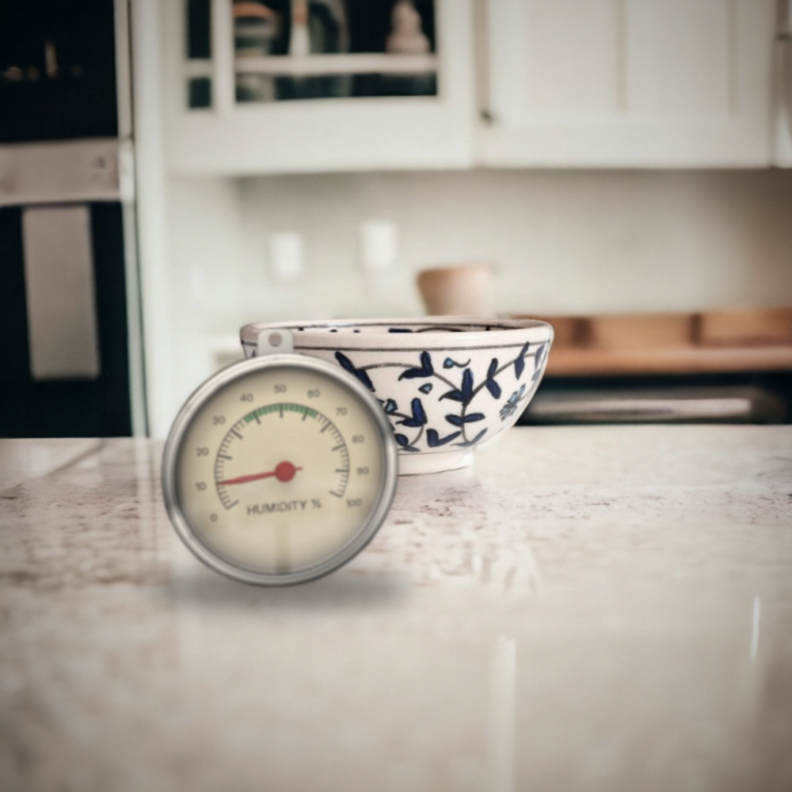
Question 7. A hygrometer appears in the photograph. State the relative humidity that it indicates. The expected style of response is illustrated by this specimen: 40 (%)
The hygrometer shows 10 (%)
